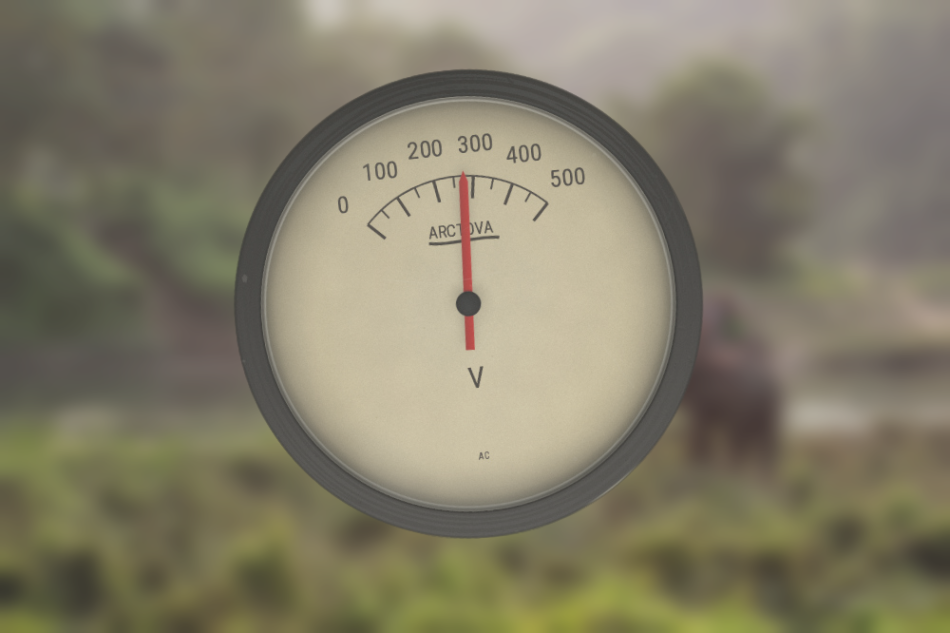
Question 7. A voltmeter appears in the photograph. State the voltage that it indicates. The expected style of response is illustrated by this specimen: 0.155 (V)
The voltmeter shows 275 (V)
